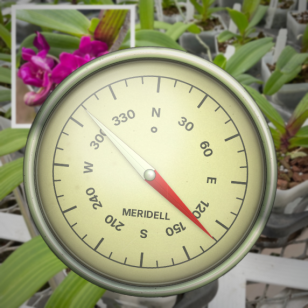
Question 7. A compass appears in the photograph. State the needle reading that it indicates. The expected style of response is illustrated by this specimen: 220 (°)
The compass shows 130 (°)
